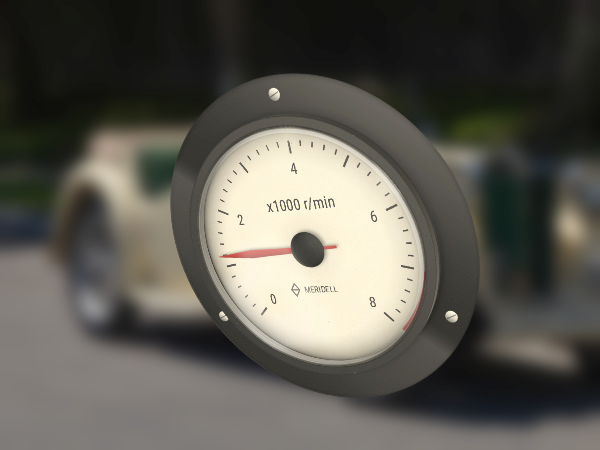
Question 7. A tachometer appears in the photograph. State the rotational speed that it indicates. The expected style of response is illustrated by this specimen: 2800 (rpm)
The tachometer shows 1200 (rpm)
